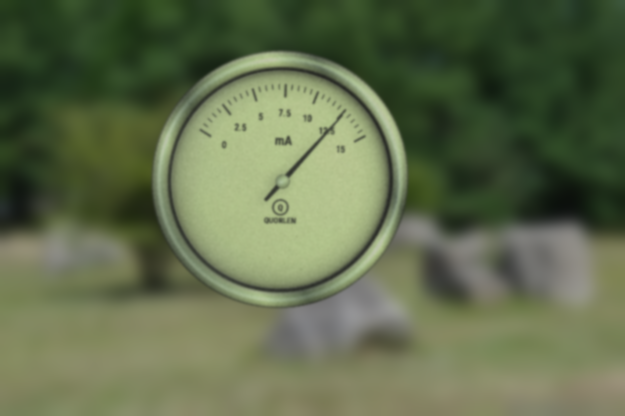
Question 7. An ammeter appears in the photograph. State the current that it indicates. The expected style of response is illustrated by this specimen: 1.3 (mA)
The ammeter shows 12.5 (mA)
